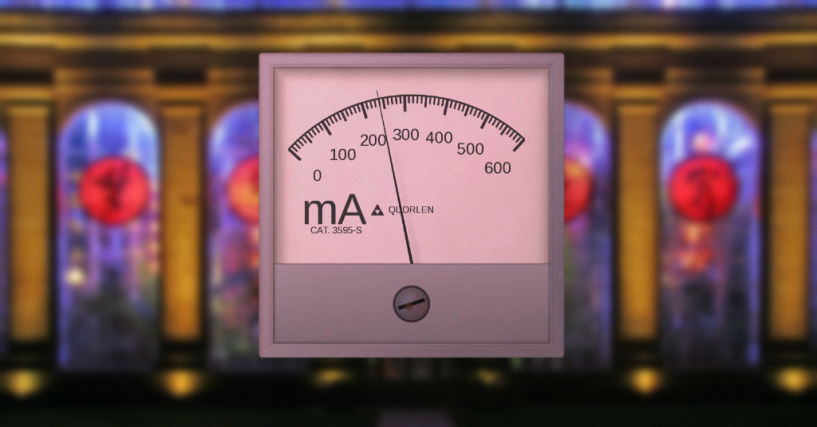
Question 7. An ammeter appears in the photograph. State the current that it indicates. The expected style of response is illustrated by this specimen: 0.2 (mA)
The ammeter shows 240 (mA)
